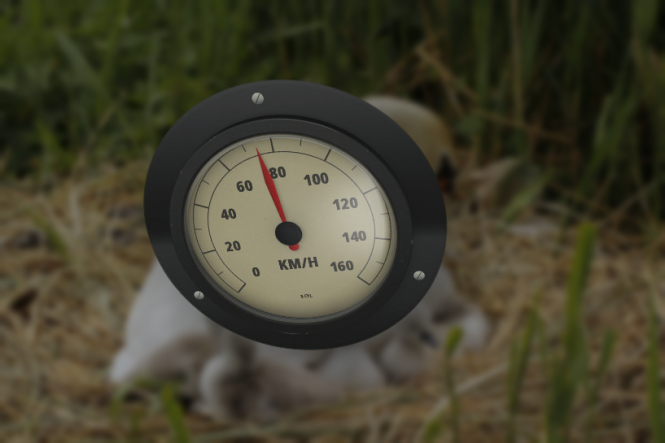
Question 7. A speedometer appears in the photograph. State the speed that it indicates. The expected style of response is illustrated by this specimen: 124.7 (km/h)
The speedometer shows 75 (km/h)
